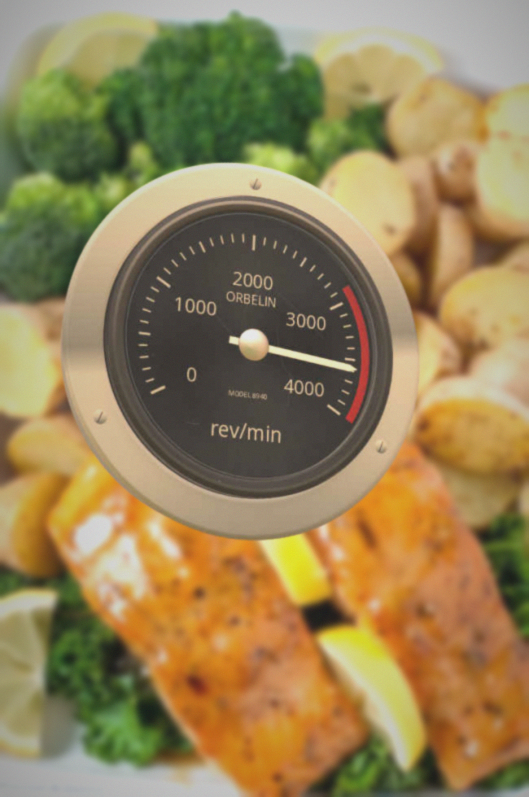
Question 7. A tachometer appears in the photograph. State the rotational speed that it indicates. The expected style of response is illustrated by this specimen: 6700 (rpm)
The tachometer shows 3600 (rpm)
